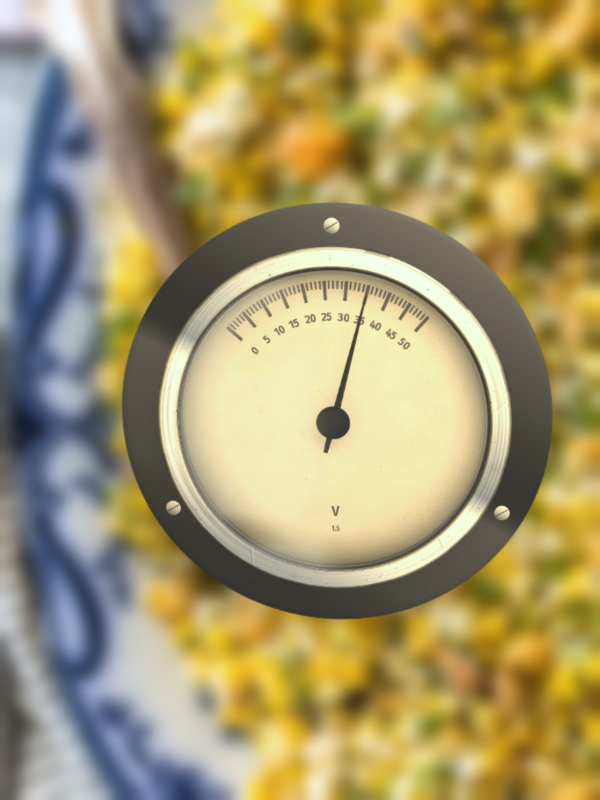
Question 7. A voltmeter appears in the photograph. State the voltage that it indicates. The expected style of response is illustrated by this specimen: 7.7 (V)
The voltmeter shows 35 (V)
